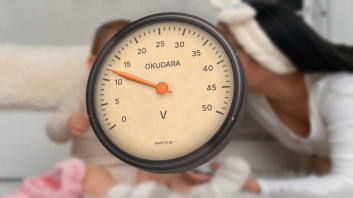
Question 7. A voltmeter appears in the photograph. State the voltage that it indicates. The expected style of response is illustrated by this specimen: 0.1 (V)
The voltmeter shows 12 (V)
